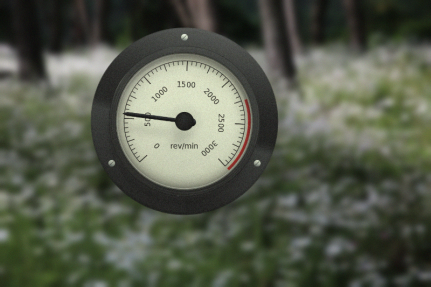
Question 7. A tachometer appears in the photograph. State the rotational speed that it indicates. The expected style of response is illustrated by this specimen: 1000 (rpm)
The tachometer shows 550 (rpm)
